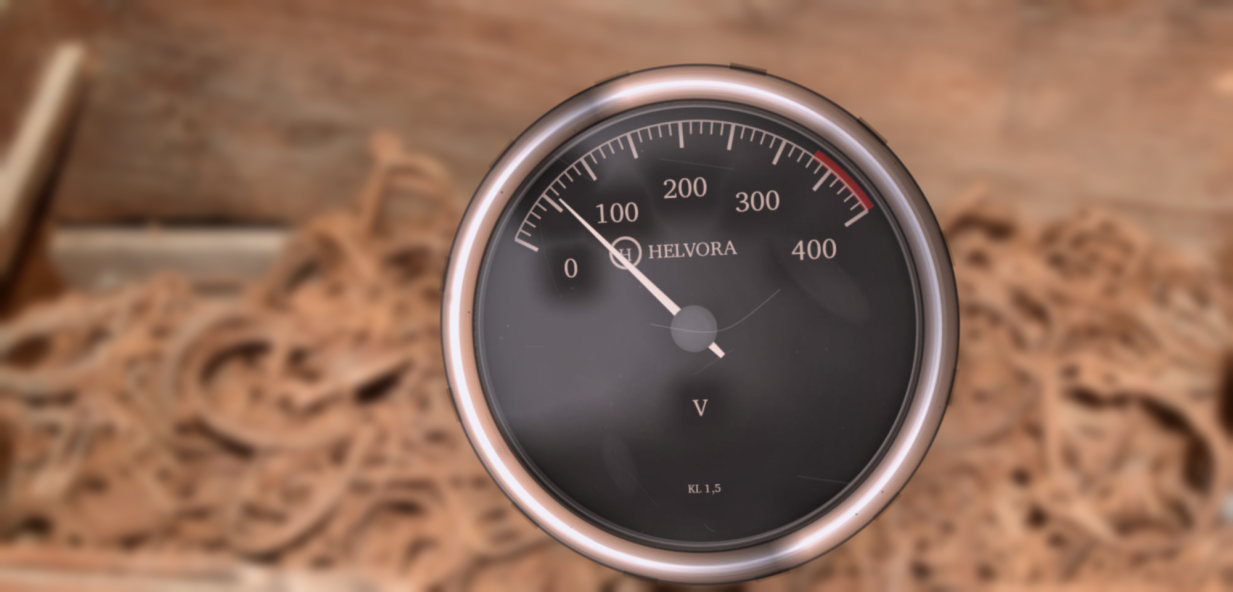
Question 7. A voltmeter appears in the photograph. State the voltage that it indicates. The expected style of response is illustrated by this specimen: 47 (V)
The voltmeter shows 60 (V)
